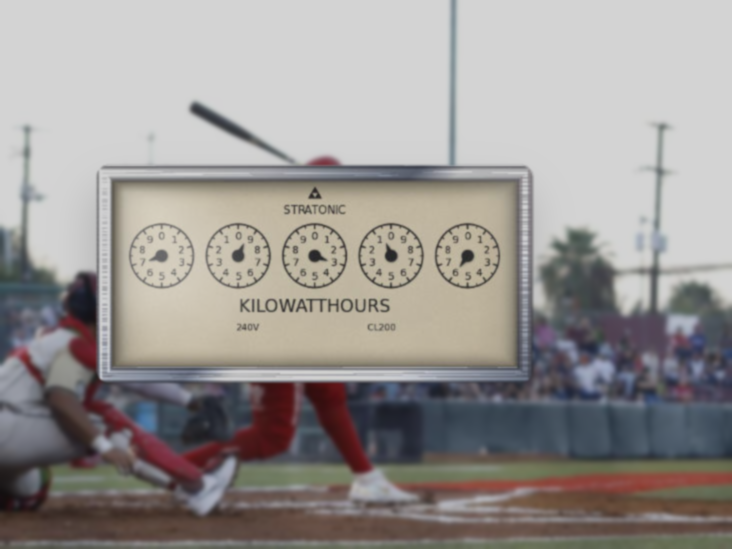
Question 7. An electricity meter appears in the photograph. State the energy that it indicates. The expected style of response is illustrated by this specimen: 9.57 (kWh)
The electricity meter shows 69306 (kWh)
